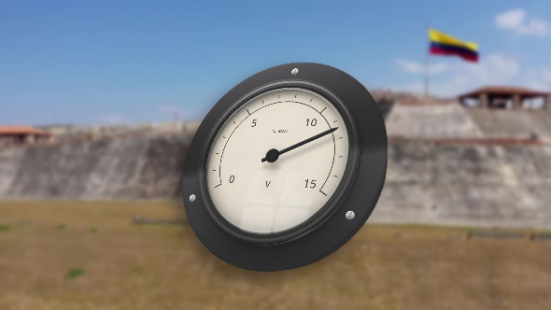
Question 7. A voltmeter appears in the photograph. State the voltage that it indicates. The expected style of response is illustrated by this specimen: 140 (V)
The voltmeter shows 11.5 (V)
